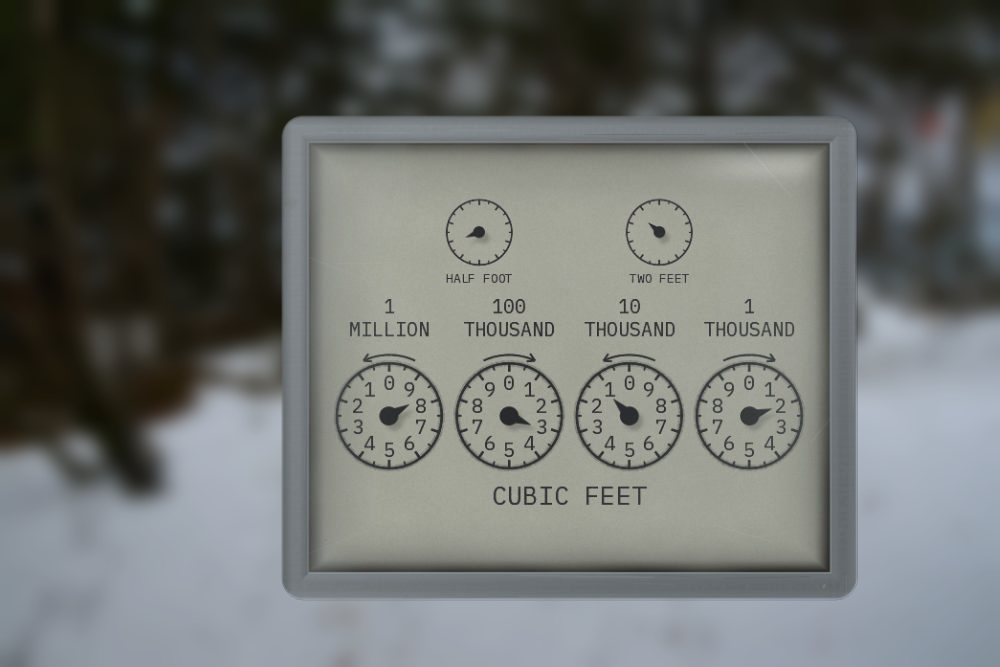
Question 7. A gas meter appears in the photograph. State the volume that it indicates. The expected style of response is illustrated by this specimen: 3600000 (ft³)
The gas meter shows 831200 (ft³)
